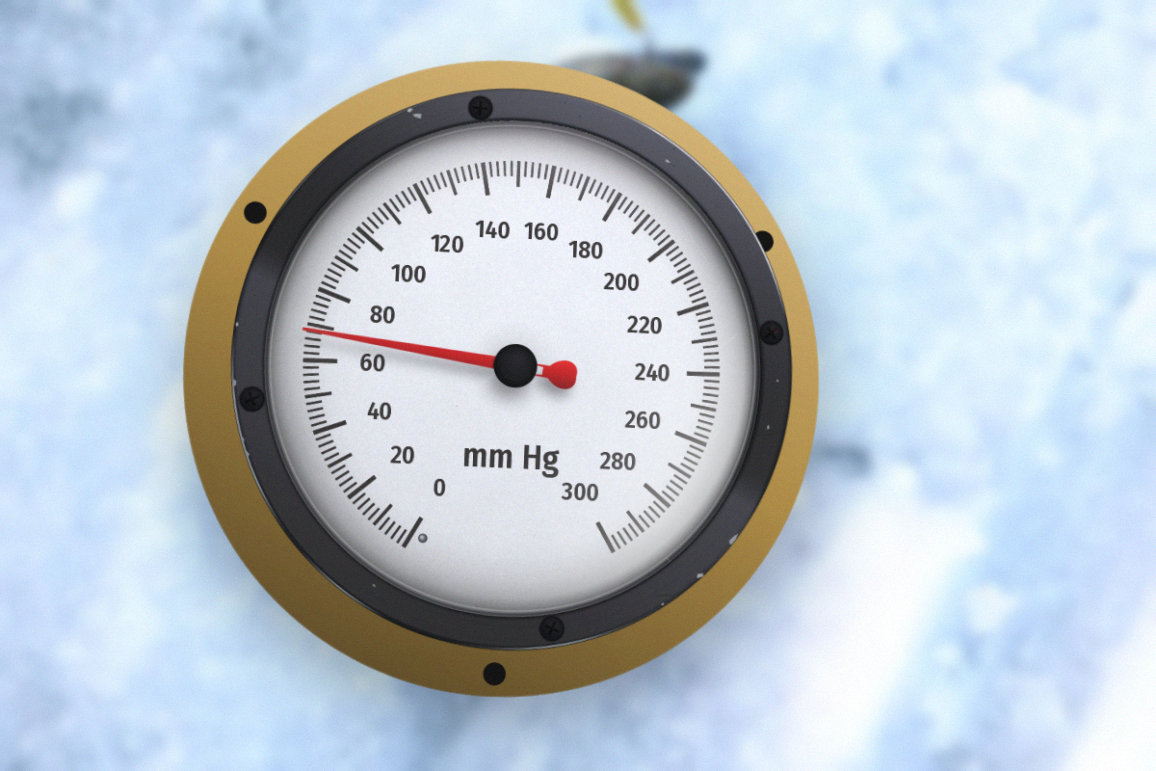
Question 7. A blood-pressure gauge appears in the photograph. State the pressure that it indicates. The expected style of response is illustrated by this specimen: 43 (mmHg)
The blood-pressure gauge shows 68 (mmHg)
